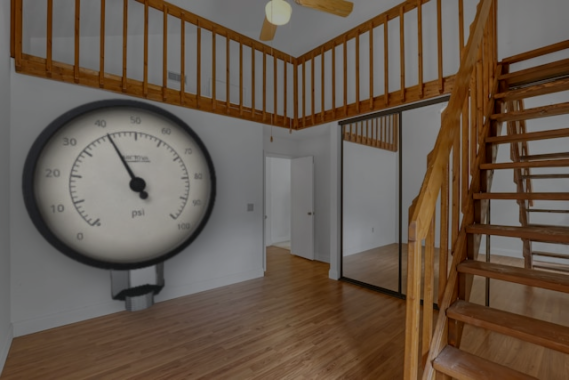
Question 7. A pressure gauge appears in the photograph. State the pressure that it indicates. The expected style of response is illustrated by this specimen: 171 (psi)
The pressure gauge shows 40 (psi)
